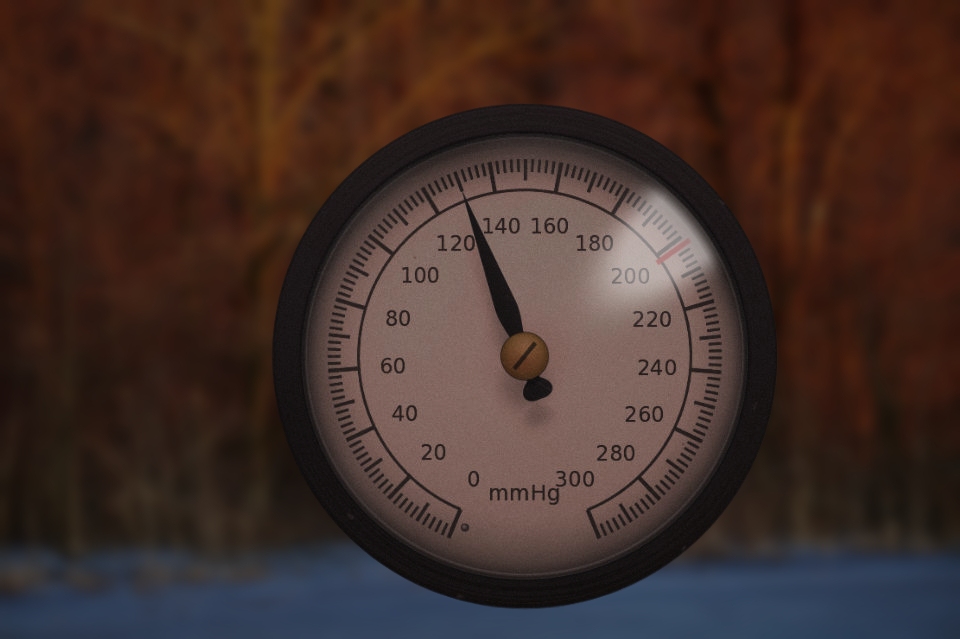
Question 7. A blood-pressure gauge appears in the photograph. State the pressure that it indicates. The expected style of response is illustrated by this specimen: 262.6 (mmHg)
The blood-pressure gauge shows 130 (mmHg)
